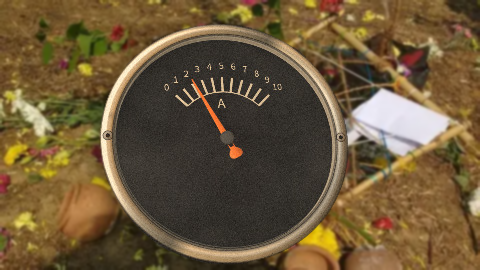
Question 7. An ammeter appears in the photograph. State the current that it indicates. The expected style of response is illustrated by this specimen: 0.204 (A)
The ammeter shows 2 (A)
